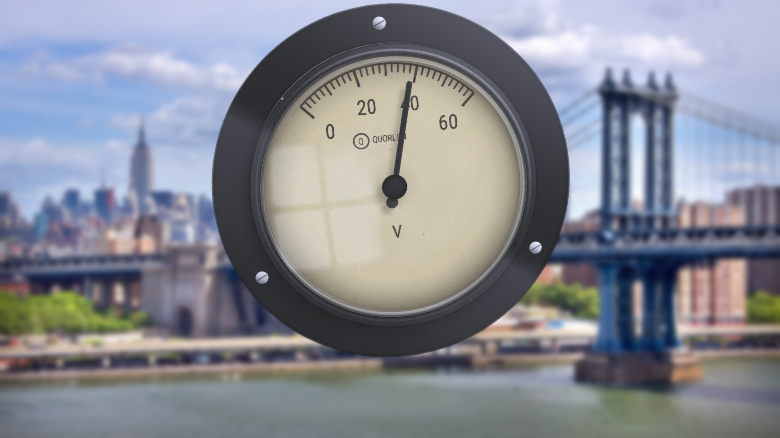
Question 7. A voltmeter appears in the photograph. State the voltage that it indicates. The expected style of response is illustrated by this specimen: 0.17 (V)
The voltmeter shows 38 (V)
